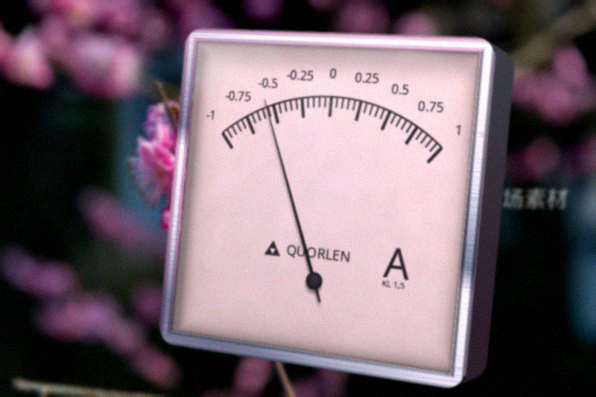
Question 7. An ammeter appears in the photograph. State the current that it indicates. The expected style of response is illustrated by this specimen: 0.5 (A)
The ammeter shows -0.55 (A)
